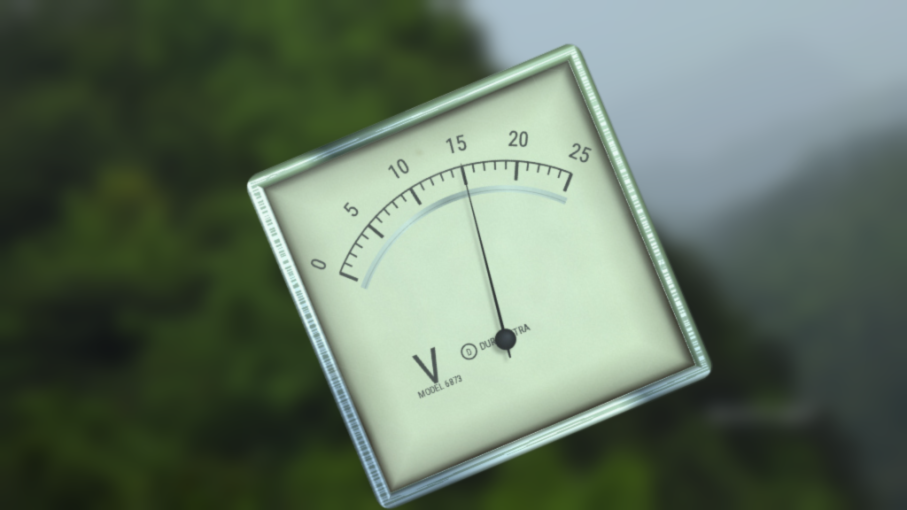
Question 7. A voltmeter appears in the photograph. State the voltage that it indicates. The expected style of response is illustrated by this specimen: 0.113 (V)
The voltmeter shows 15 (V)
